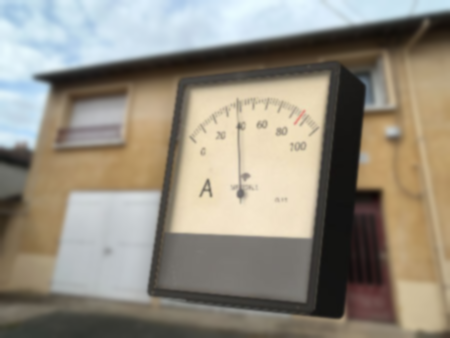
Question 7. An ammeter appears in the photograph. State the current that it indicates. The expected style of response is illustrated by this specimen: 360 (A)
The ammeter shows 40 (A)
